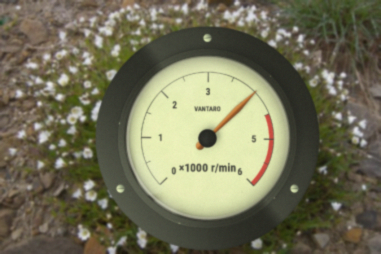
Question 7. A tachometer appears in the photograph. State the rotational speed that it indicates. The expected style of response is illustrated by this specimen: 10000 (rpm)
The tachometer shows 4000 (rpm)
